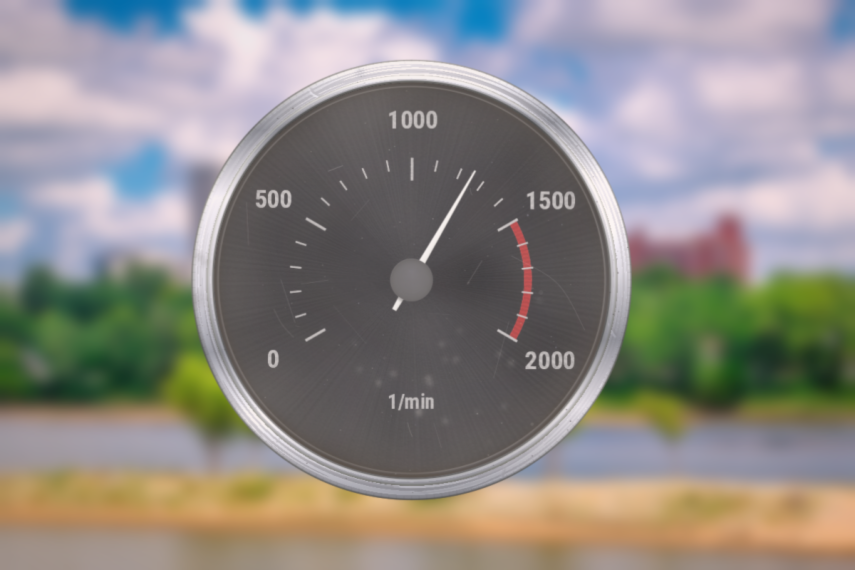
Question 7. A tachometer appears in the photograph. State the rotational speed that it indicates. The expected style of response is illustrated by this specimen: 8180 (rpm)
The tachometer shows 1250 (rpm)
